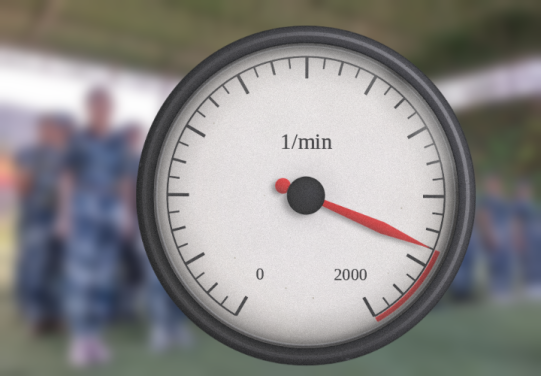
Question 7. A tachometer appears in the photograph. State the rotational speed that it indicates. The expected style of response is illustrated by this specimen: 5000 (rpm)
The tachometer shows 1750 (rpm)
